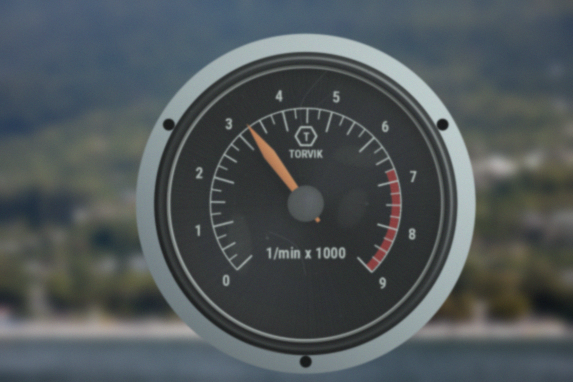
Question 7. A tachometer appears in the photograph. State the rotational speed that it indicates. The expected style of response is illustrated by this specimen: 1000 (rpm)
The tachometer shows 3250 (rpm)
